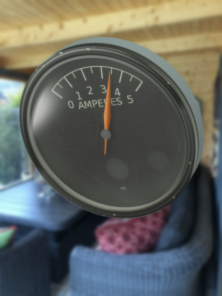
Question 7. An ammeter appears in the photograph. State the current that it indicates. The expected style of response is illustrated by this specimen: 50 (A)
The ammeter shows 3.5 (A)
